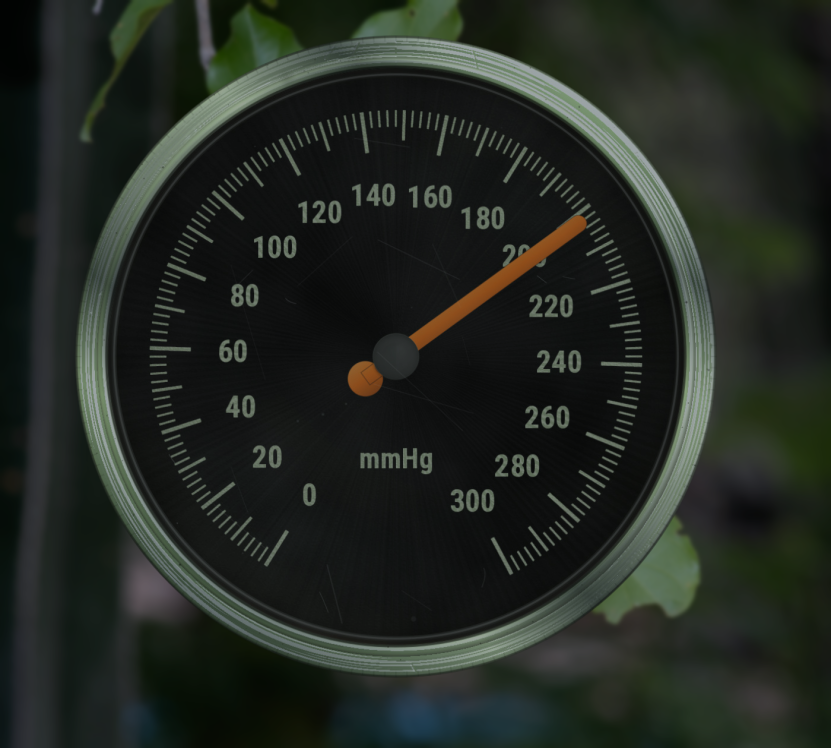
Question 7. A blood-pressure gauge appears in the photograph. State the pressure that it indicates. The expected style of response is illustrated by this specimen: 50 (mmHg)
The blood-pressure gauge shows 202 (mmHg)
